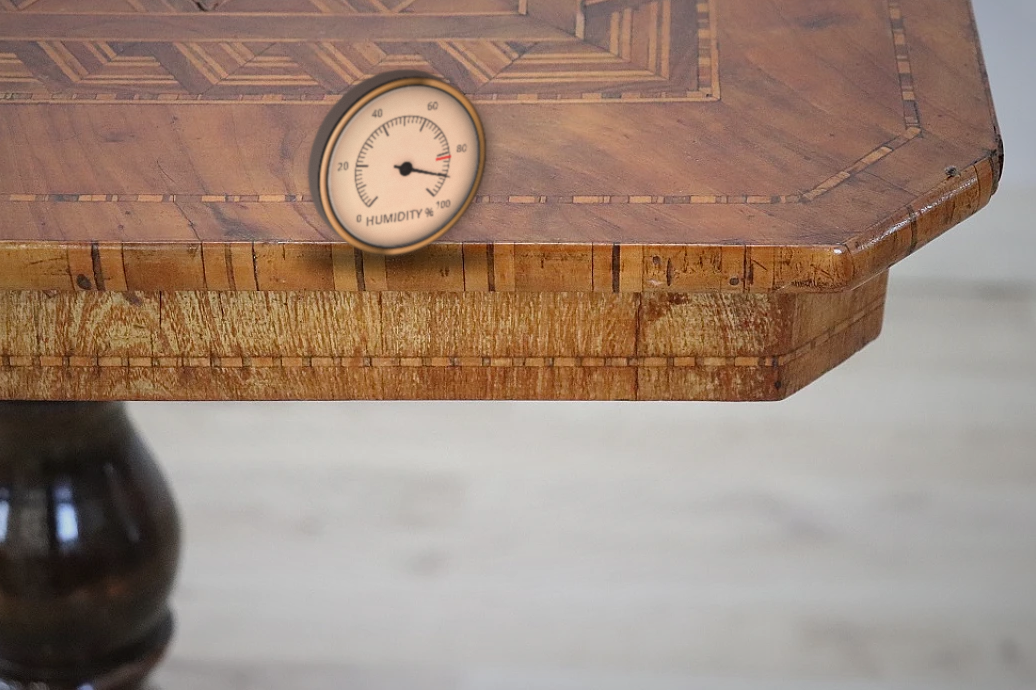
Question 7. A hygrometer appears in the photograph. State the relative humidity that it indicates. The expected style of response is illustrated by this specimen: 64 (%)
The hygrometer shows 90 (%)
